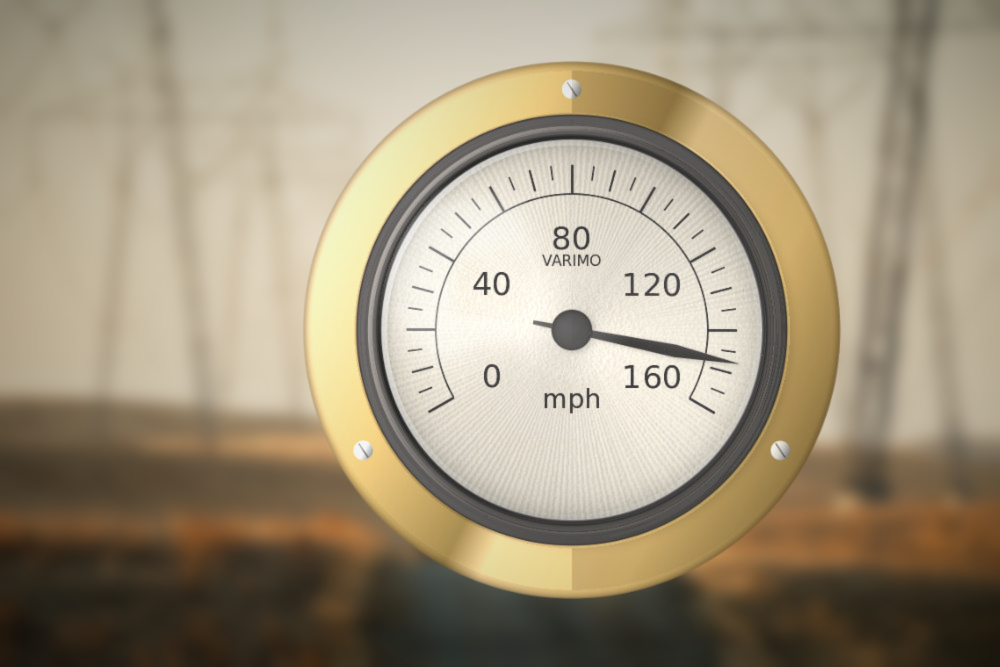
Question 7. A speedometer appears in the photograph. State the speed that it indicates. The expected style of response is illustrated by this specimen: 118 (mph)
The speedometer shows 147.5 (mph)
